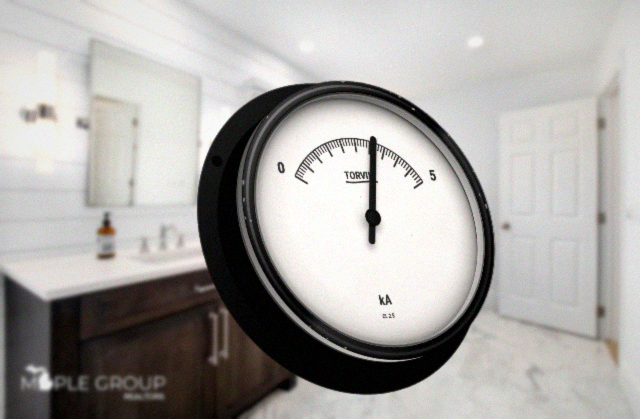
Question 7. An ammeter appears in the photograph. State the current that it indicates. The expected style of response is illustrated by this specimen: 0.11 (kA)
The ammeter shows 3 (kA)
